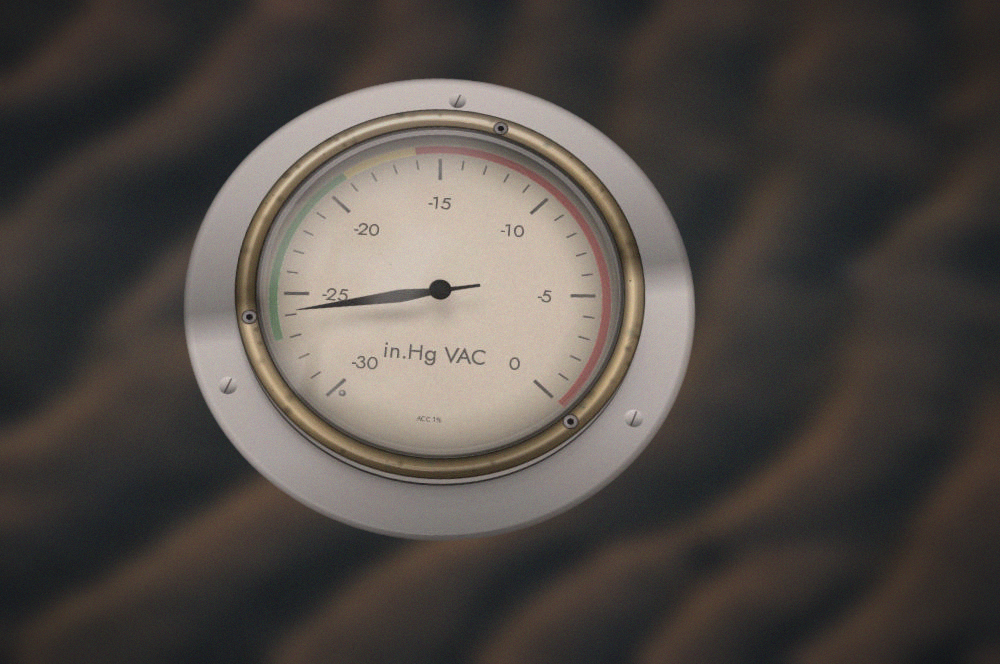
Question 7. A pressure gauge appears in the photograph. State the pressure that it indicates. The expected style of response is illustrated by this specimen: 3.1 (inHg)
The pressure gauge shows -26 (inHg)
